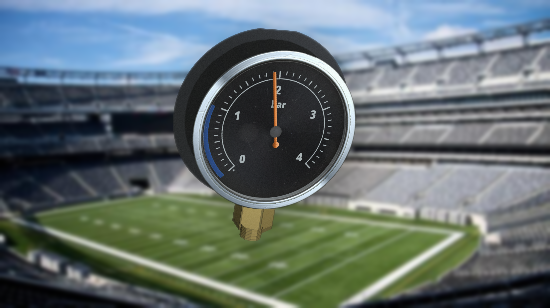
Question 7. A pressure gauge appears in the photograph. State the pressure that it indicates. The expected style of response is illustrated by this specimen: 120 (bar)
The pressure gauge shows 1.9 (bar)
